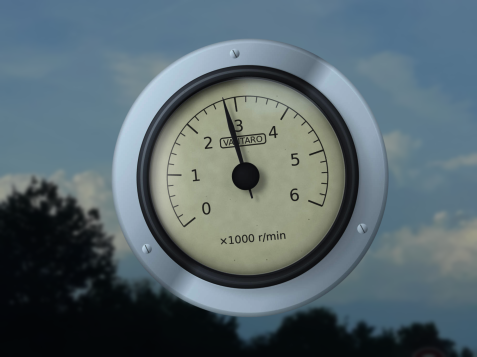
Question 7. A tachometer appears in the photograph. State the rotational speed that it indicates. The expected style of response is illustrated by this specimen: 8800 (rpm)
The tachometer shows 2800 (rpm)
